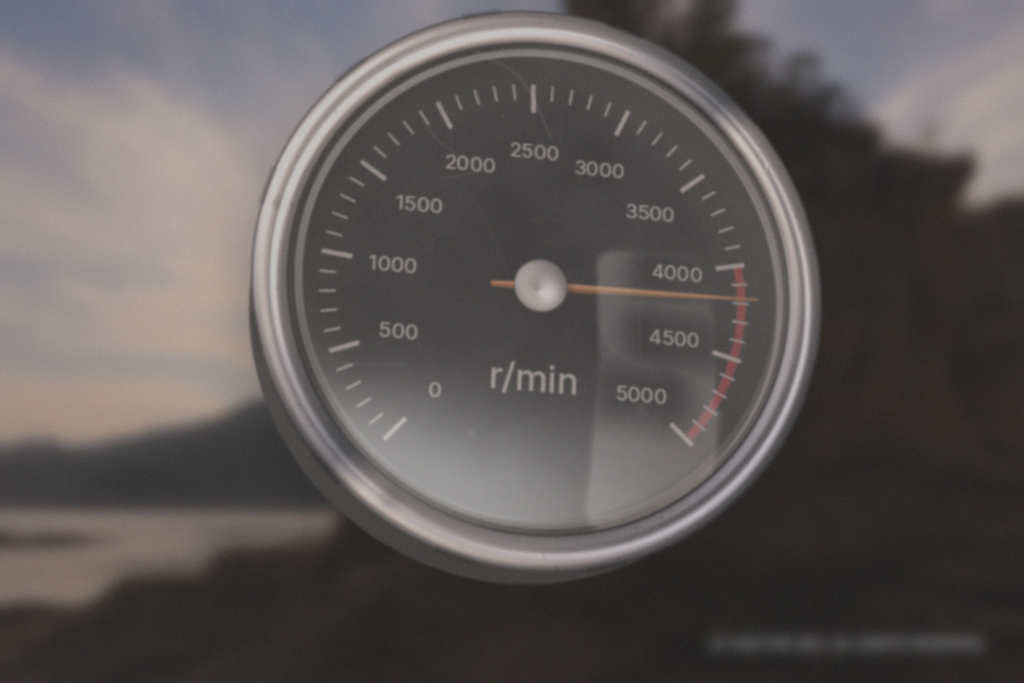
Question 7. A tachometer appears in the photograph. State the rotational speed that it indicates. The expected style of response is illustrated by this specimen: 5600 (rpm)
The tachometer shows 4200 (rpm)
